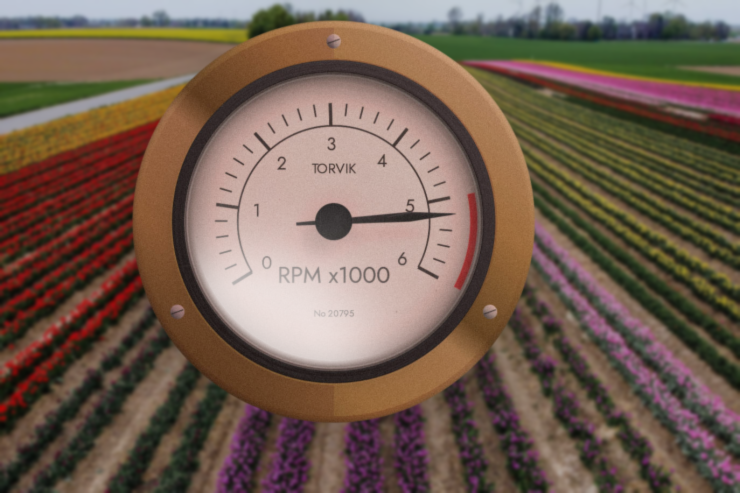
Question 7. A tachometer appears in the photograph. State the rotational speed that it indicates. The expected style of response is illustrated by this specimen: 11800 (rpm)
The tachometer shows 5200 (rpm)
